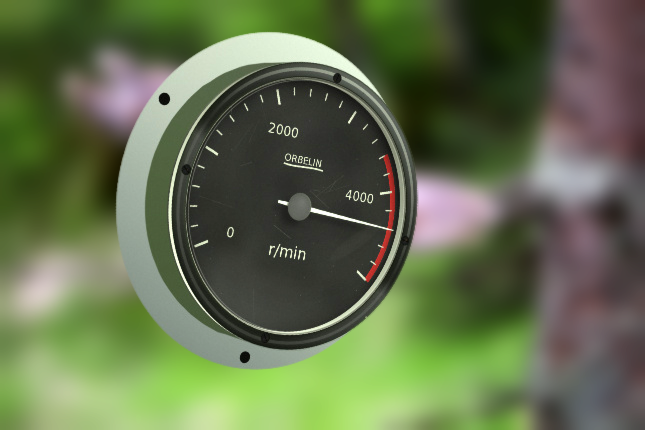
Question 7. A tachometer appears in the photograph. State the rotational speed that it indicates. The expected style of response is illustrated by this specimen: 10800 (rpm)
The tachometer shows 4400 (rpm)
